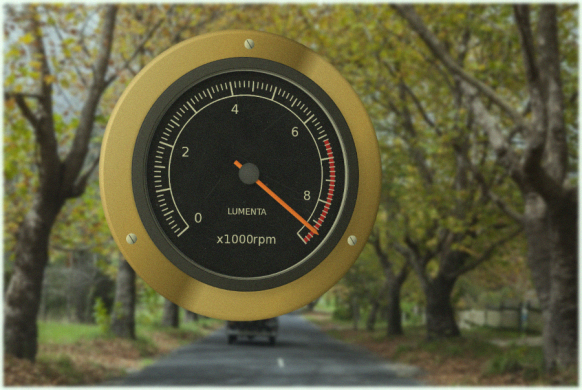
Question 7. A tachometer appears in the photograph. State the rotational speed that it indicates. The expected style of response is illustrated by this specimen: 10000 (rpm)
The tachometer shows 8700 (rpm)
